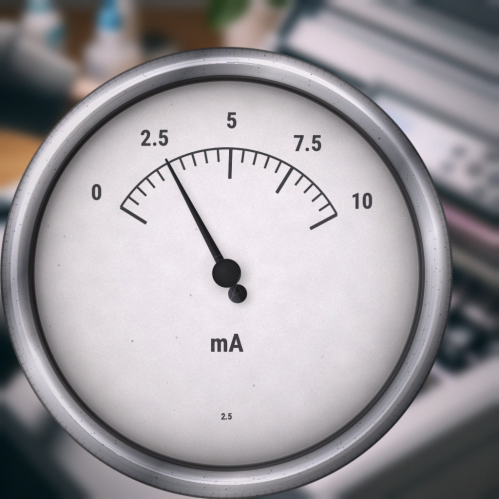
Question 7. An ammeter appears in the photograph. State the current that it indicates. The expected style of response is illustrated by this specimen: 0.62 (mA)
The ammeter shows 2.5 (mA)
